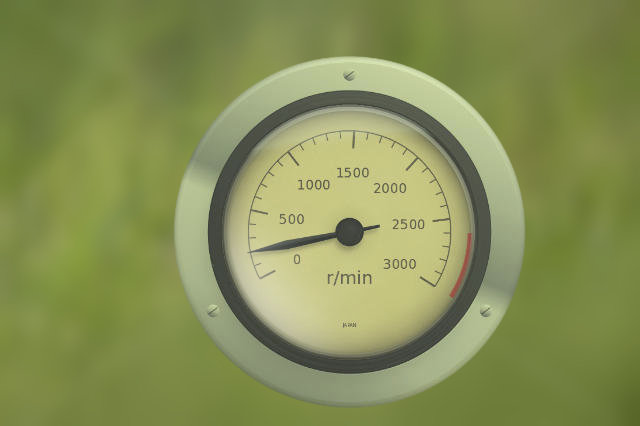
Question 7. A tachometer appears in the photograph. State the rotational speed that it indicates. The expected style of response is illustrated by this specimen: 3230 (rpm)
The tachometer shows 200 (rpm)
